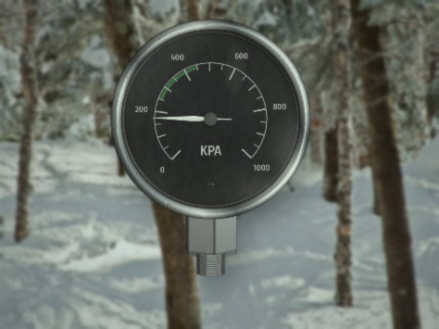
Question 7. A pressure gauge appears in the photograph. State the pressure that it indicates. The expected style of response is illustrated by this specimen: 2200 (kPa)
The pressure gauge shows 175 (kPa)
